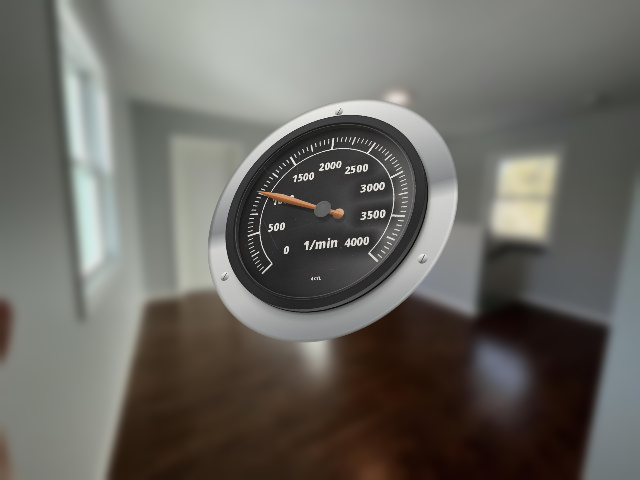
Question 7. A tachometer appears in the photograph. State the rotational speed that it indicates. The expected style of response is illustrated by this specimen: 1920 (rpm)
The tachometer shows 1000 (rpm)
